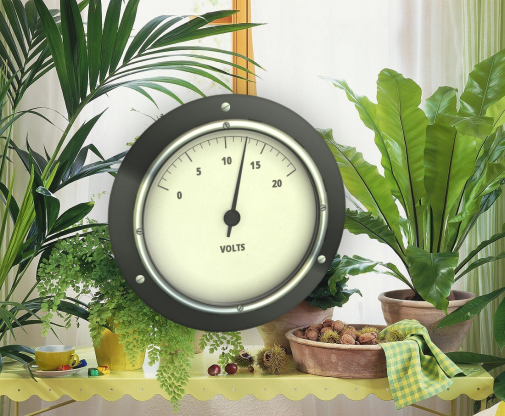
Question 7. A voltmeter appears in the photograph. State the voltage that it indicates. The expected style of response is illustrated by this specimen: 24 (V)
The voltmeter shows 12.5 (V)
